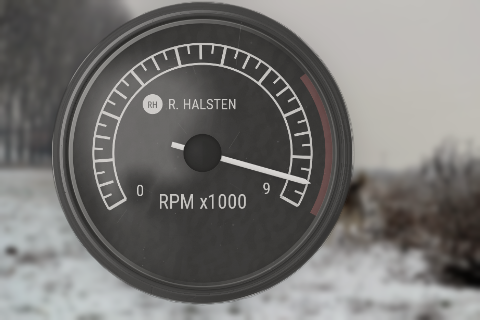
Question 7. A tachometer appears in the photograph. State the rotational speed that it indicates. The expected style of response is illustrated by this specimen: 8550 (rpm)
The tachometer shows 8500 (rpm)
